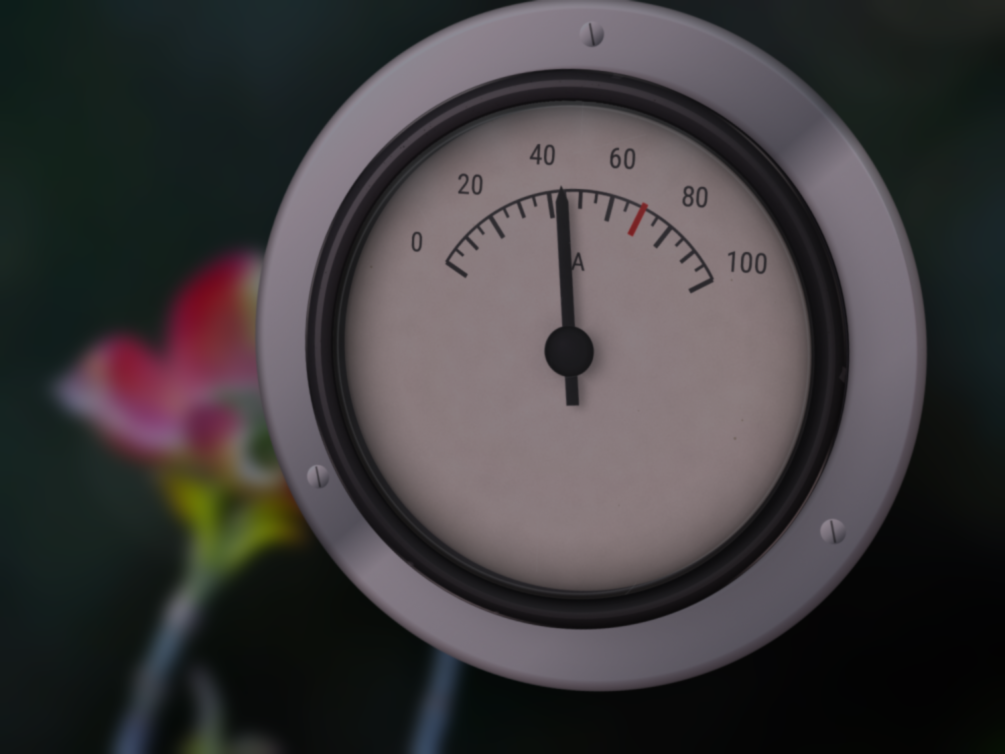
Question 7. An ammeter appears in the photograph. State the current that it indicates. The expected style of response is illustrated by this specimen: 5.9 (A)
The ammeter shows 45 (A)
